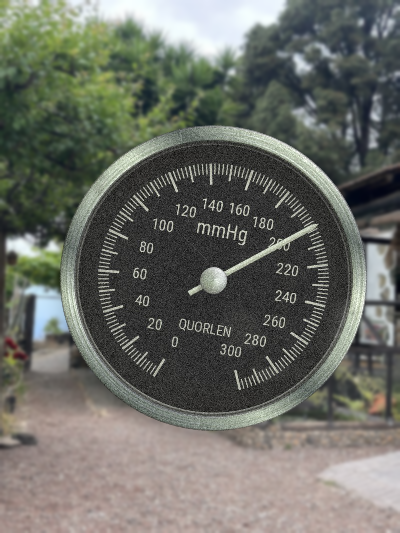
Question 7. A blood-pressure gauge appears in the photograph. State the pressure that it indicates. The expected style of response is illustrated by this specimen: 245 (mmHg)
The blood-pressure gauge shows 200 (mmHg)
